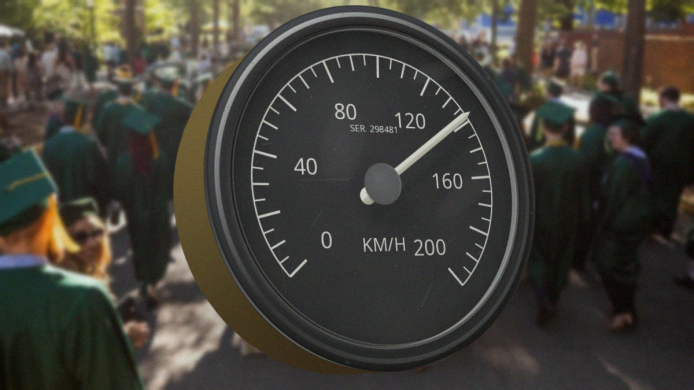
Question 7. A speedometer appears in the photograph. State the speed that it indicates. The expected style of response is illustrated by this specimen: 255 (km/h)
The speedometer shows 137.5 (km/h)
